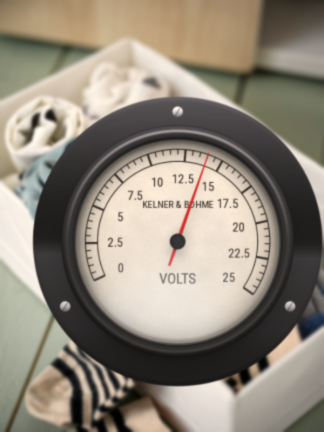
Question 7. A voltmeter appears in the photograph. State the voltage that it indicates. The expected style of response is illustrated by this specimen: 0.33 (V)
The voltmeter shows 14 (V)
